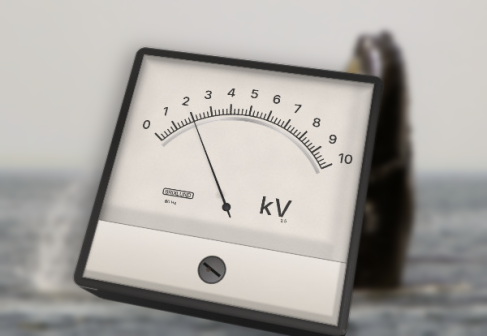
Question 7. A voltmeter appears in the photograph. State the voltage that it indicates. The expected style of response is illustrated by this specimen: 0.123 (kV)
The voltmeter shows 2 (kV)
